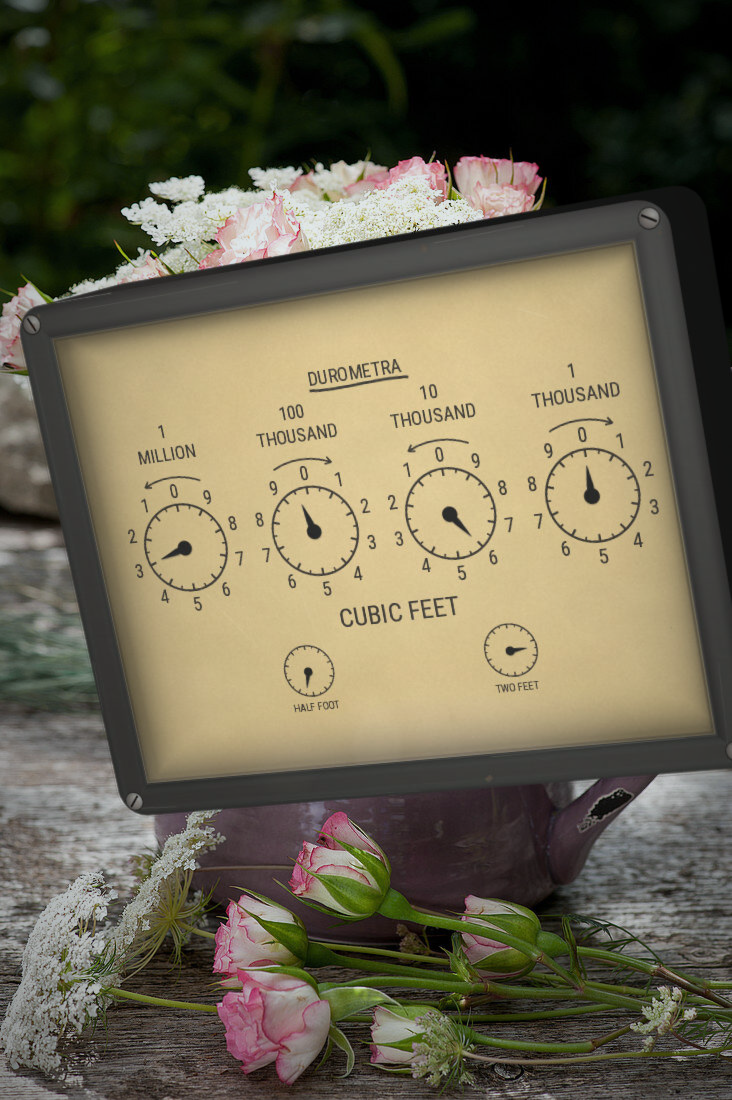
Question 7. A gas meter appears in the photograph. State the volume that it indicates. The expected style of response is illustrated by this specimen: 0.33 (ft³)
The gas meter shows 296000 (ft³)
